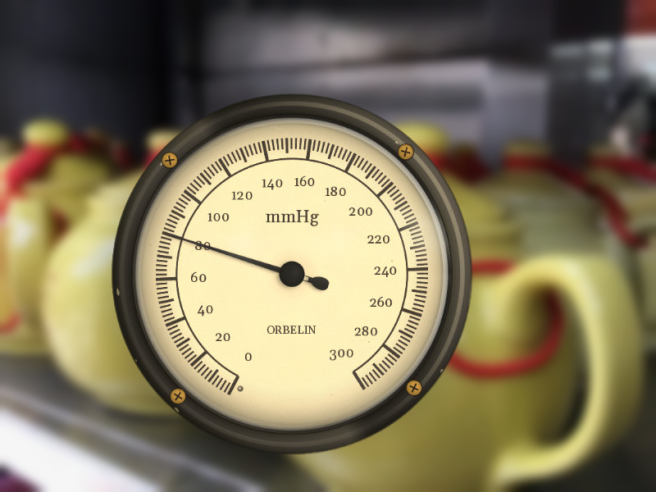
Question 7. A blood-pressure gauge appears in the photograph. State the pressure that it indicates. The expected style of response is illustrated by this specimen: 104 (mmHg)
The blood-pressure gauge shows 80 (mmHg)
